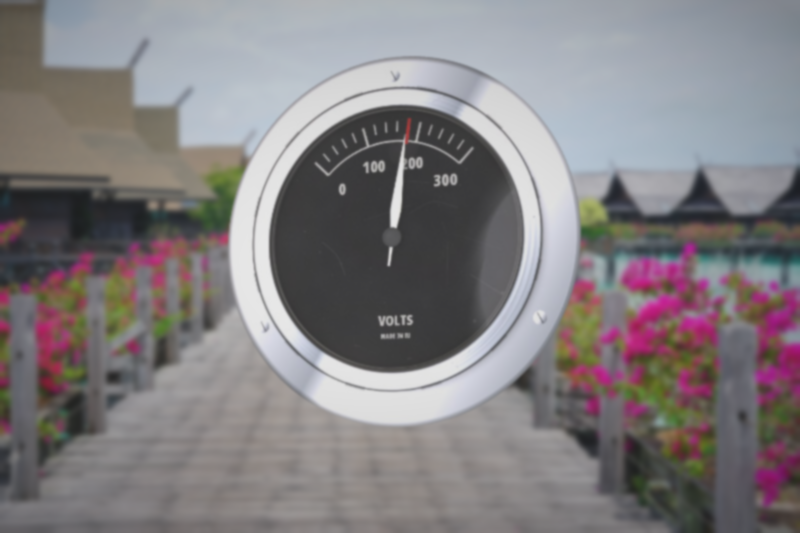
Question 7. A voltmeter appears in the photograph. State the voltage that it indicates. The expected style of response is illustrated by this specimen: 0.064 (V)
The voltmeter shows 180 (V)
